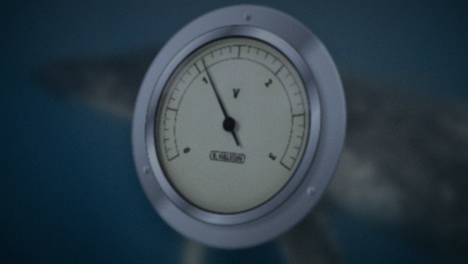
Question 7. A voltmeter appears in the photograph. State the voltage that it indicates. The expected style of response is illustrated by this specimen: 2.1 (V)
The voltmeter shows 1.1 (V)
